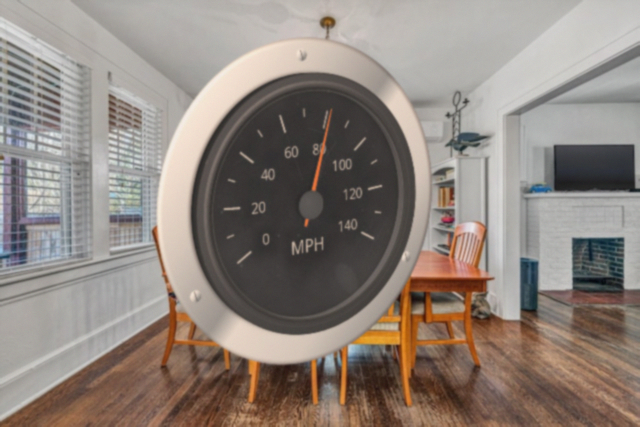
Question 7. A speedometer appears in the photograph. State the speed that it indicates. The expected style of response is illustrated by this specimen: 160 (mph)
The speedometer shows 80 (mph)
